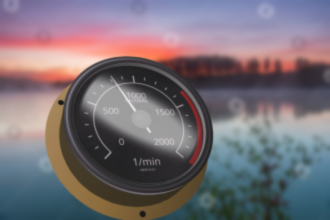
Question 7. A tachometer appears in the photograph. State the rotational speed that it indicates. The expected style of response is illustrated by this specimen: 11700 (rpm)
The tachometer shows 800 (rpm)
